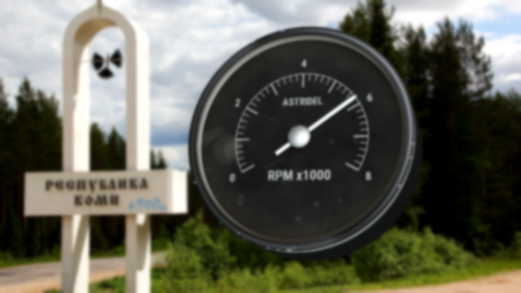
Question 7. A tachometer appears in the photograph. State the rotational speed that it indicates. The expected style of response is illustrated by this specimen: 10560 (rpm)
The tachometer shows 5800 (rpm)
